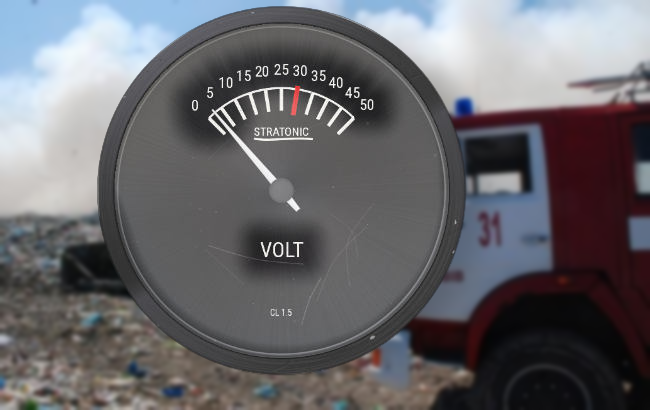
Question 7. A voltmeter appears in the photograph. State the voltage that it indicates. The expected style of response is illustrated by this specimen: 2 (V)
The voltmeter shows 2.5 (V)
